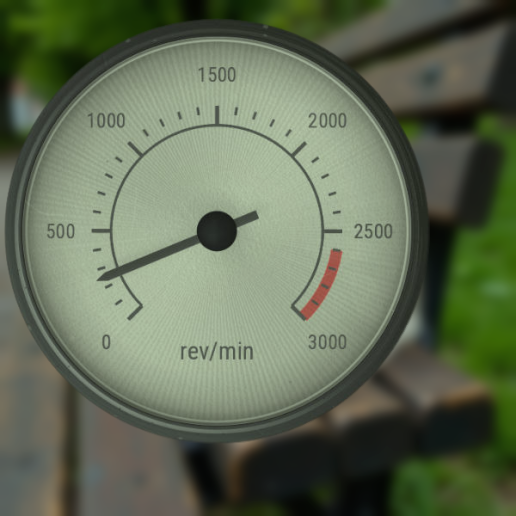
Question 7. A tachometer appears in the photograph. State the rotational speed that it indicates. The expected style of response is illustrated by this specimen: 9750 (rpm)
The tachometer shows 250 (rpm)
